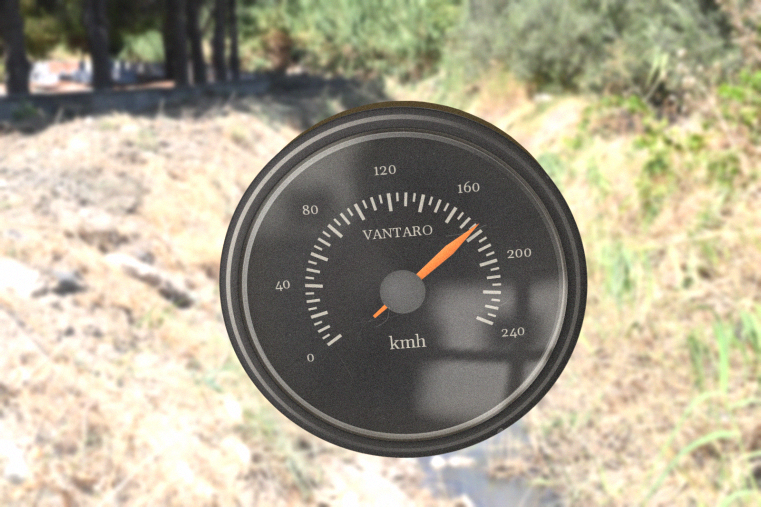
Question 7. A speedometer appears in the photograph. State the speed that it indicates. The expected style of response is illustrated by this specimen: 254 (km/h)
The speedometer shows 175 (km/h)
